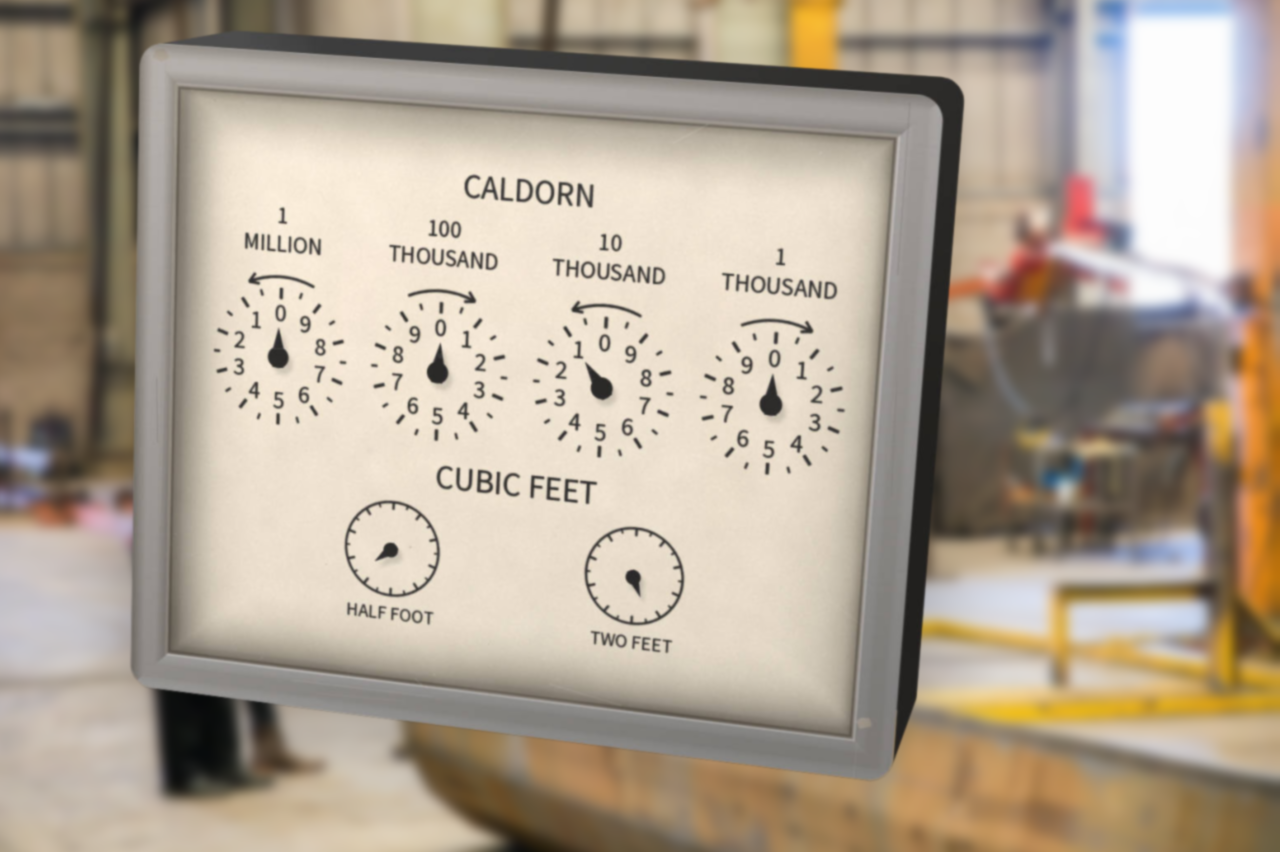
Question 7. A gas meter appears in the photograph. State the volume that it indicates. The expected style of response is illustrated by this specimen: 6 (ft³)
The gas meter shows 1000 (ft³)
